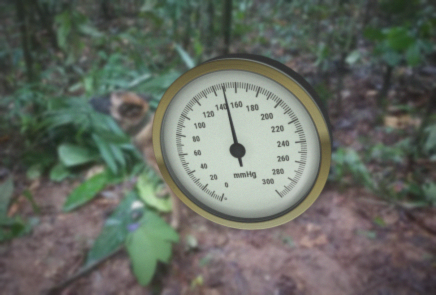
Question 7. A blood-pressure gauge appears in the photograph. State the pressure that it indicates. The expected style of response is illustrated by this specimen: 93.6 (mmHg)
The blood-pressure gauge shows 150 (mmHg)
